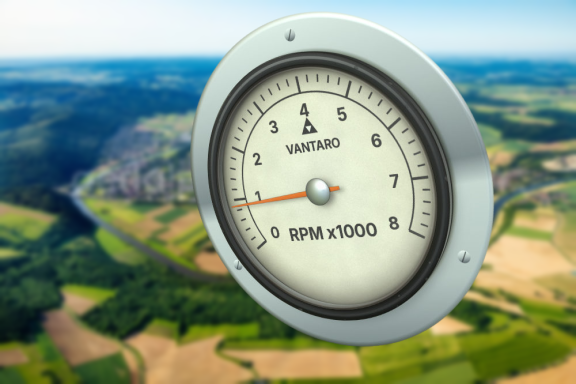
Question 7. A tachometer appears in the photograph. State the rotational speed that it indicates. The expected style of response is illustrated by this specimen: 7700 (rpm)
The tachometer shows 900 (rpm)
